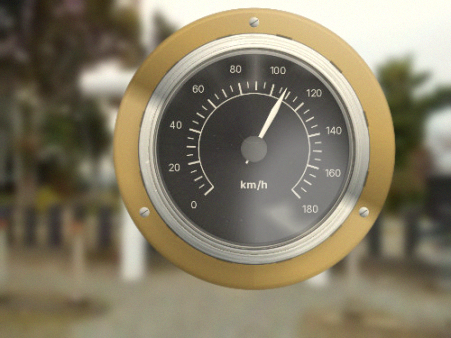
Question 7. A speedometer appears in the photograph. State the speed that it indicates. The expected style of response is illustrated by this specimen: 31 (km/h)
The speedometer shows 107.5 (km/h)
